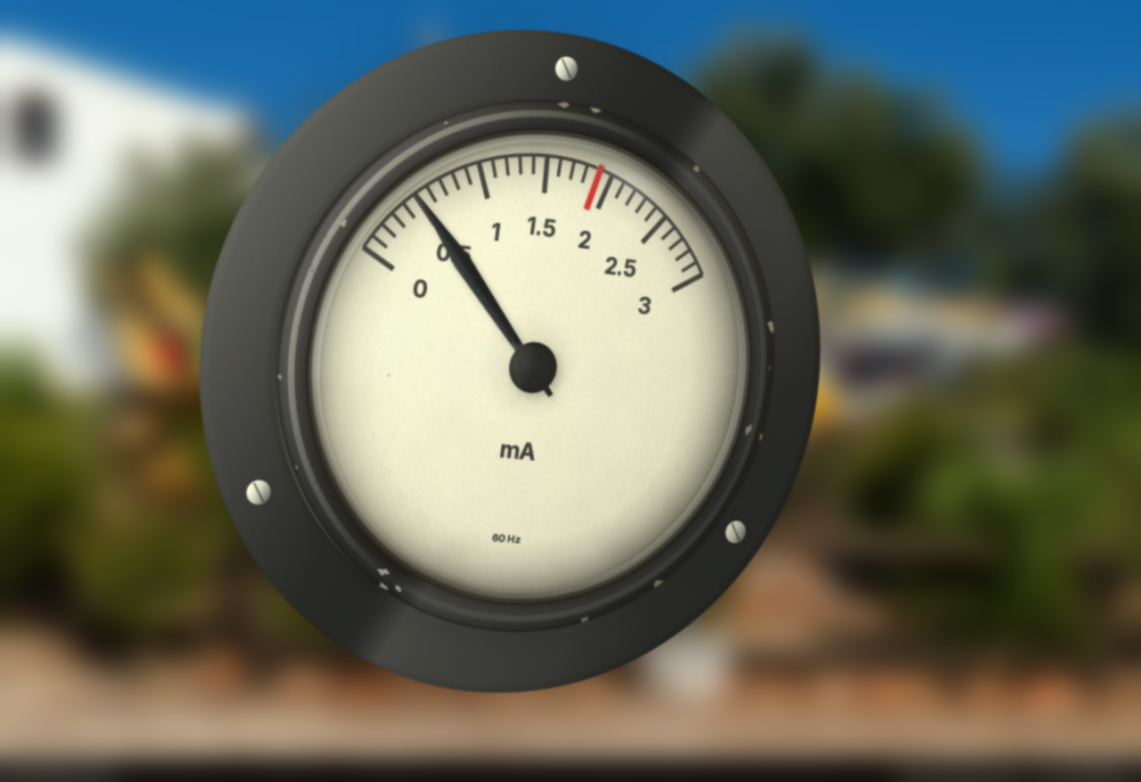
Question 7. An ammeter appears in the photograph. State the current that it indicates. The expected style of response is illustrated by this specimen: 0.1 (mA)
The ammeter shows 0.5 (mA)
